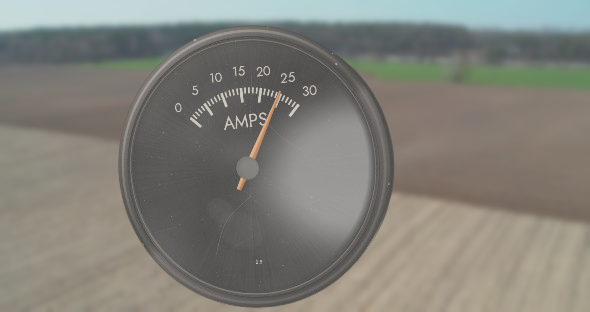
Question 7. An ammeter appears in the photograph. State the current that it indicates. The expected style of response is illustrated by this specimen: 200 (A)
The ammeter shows 25 (A)
